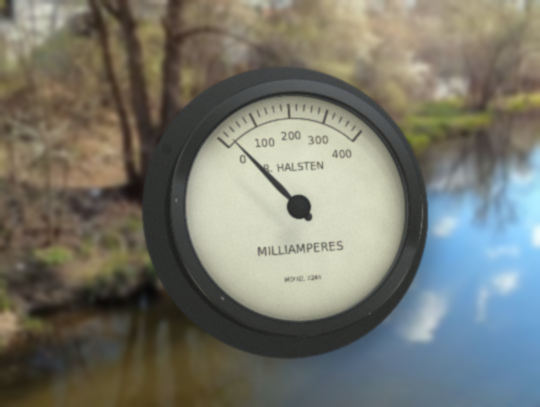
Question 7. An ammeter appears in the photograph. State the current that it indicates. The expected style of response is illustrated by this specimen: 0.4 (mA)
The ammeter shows 20 (mA)
